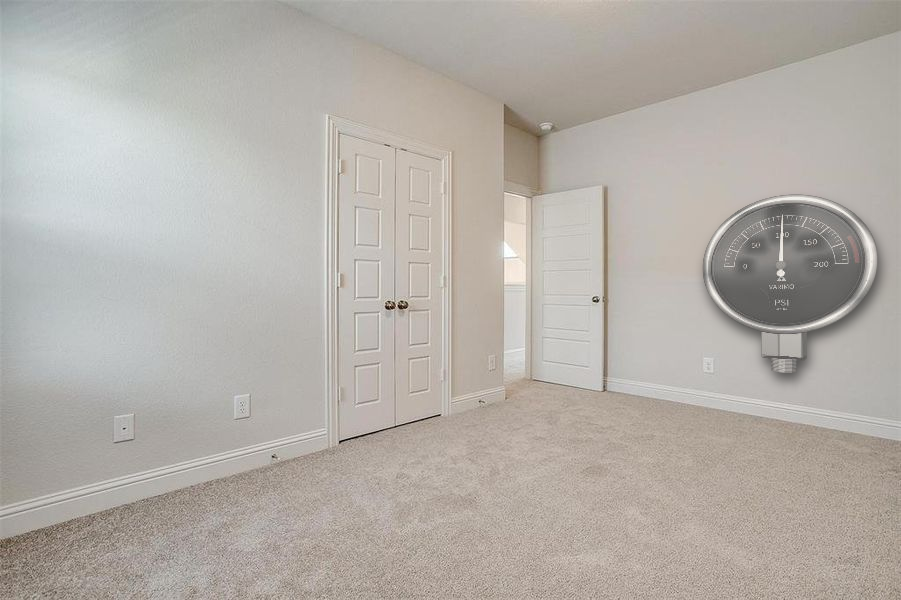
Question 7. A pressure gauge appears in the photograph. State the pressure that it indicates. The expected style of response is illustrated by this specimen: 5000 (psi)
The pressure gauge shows 100 (psi)
